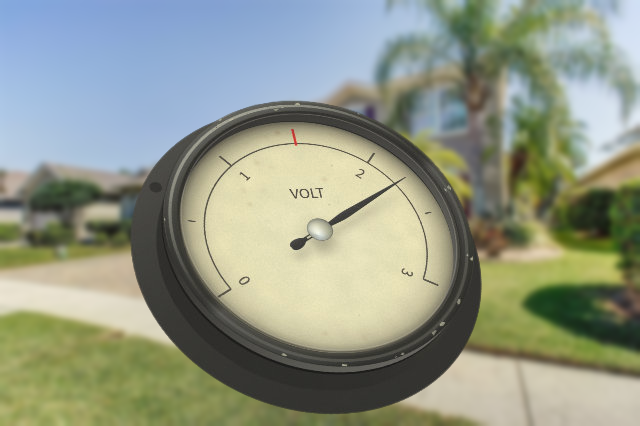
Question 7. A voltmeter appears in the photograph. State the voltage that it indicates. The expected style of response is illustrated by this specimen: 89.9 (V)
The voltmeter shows 2.25 (V)
